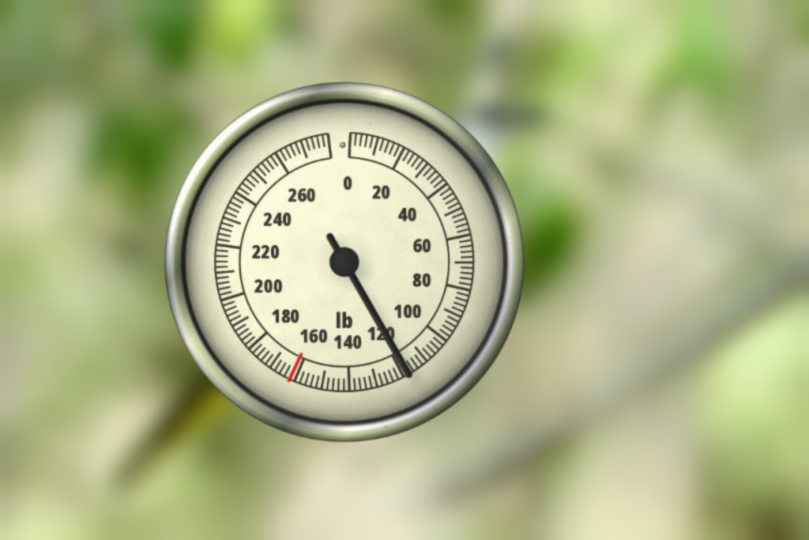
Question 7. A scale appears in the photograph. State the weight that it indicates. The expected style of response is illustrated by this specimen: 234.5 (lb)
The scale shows 118 (lb)
